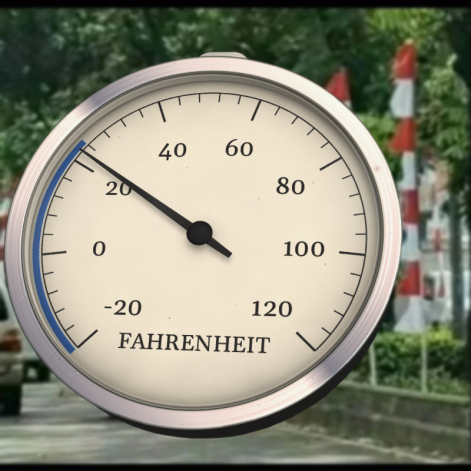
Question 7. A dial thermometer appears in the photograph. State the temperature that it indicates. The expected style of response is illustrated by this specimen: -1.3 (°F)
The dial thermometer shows 22 (°F)
